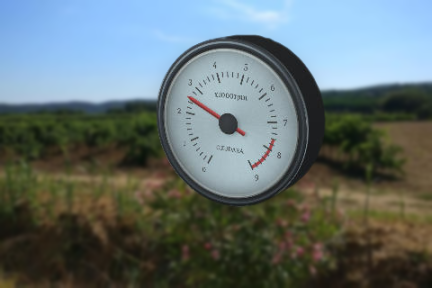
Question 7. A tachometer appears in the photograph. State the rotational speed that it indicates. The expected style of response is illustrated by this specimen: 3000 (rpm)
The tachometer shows 2600 (rpm)
